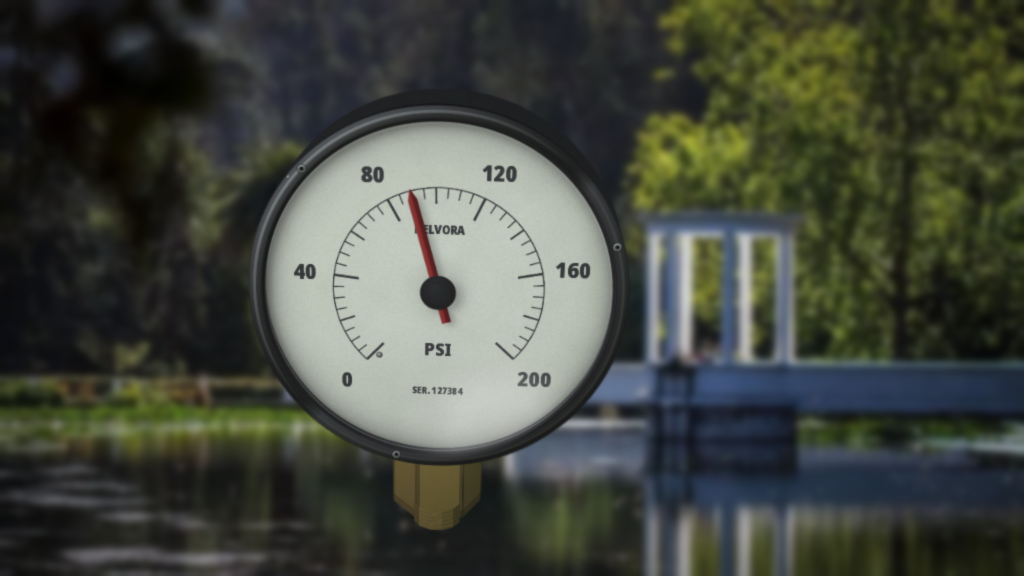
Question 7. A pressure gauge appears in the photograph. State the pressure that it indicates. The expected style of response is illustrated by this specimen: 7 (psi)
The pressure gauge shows 90 (psi)
